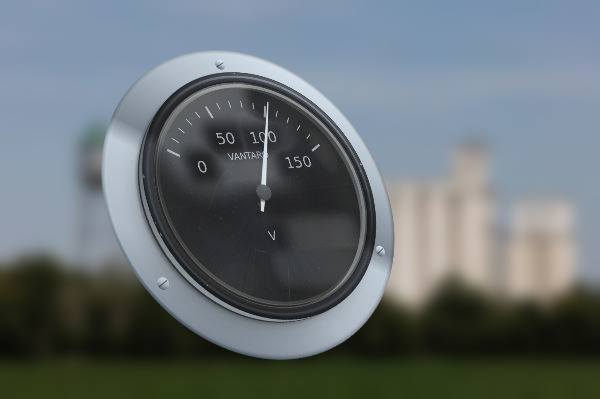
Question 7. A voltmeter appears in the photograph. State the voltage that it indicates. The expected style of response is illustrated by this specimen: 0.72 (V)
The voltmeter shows 100 (V)
